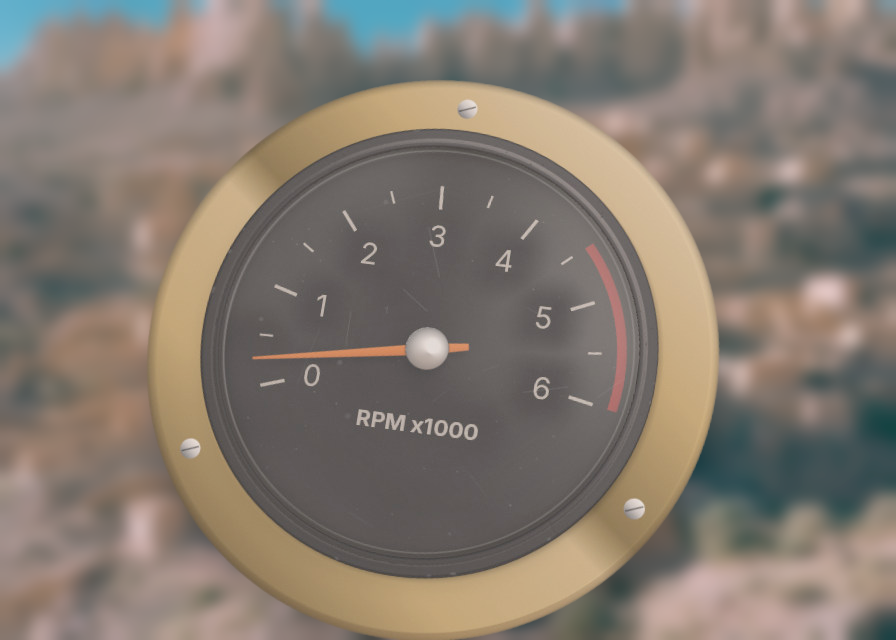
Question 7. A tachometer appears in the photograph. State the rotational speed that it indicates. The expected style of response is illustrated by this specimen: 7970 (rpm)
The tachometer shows 250 (rpm)
